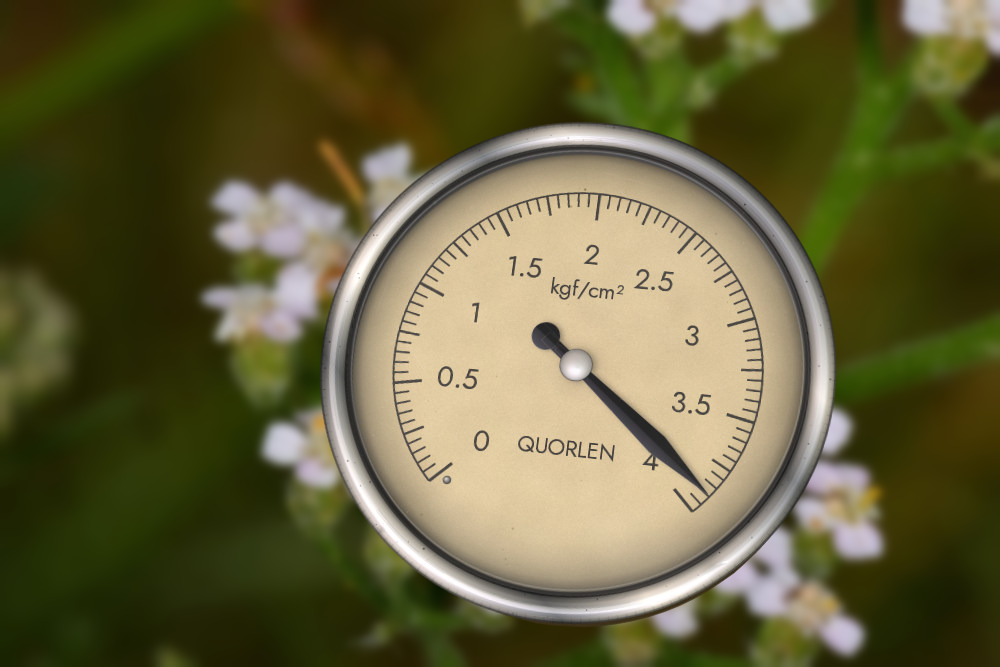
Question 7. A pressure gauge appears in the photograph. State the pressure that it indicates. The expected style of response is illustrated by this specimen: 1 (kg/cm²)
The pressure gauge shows 3.9 (kg/cm²)
